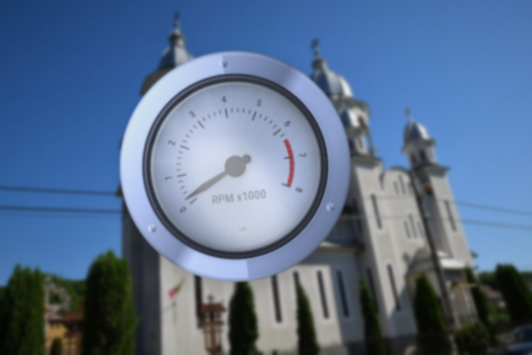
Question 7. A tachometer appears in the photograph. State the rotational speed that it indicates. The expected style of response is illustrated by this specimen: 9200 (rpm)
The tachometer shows 200 (rpm)
